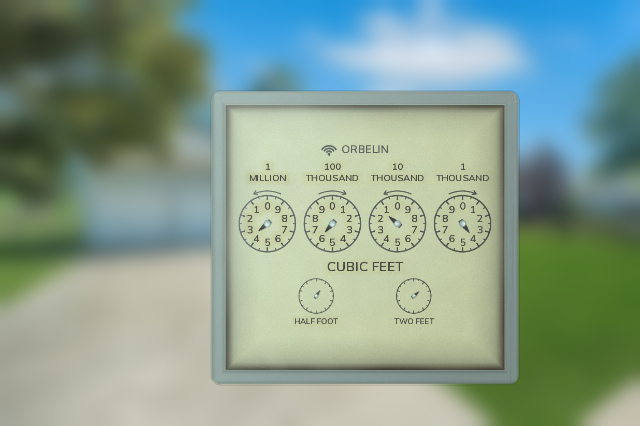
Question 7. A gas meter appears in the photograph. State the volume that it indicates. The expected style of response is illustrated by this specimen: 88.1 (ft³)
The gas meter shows 361400 (ft³)
